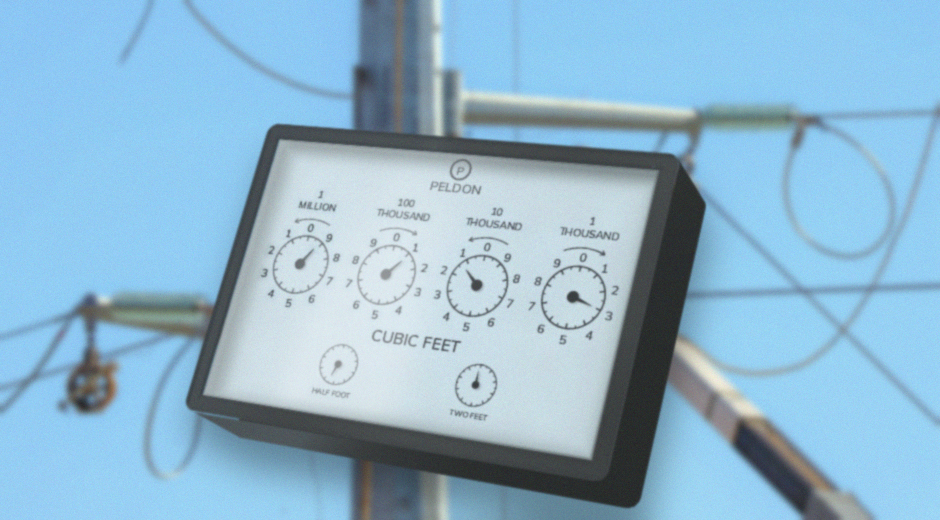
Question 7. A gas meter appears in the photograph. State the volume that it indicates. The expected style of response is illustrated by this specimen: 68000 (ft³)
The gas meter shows 911300 (ft³)
